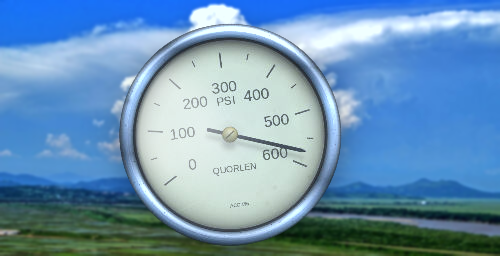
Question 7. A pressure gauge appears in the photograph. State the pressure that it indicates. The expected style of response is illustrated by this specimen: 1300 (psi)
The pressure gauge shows 575 (psi)
